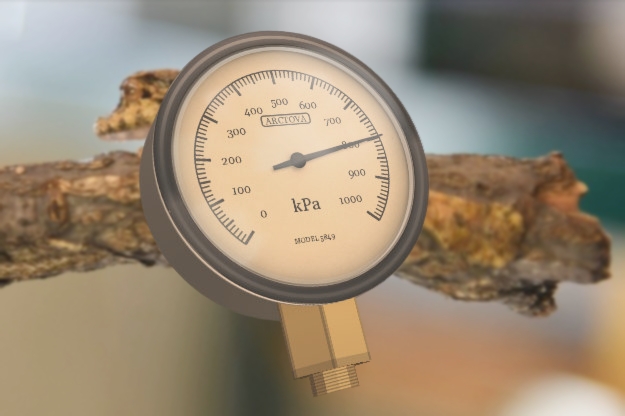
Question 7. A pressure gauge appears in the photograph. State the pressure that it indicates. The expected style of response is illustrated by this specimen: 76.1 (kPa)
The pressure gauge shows 800 (kPa)
